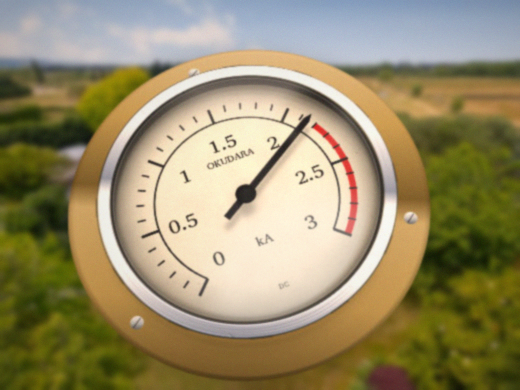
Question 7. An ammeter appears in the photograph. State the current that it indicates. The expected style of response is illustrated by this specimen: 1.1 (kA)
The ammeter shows 2.15 (kA)
